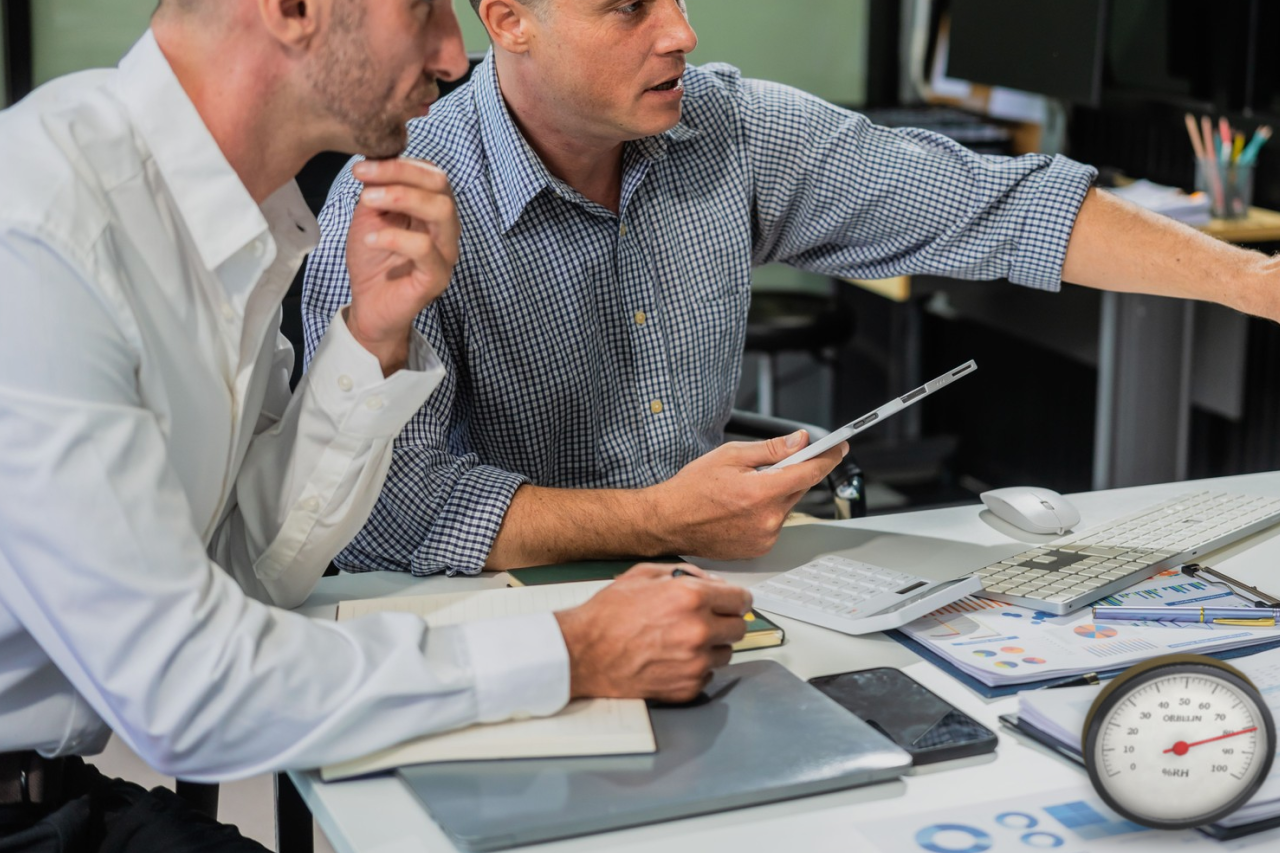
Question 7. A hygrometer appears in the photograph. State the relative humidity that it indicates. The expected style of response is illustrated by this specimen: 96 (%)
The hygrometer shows 80 (%)
